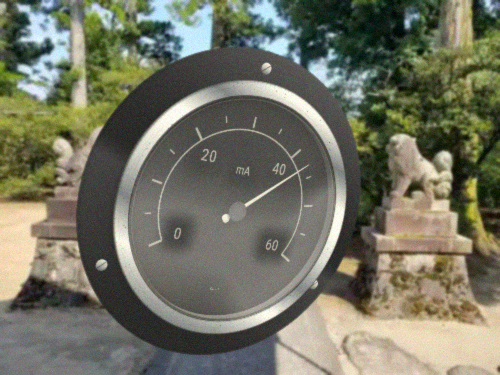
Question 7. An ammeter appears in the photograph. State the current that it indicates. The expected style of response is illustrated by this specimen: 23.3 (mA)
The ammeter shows 42.5 (mA)
